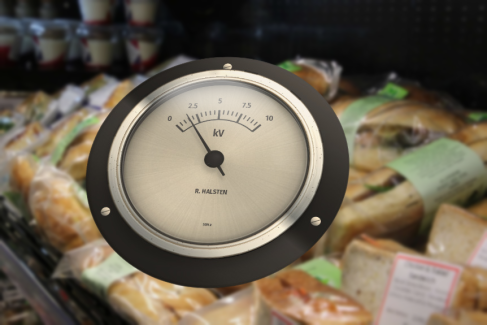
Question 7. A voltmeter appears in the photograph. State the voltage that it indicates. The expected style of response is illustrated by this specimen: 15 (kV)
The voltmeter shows 1.5 (kV)
